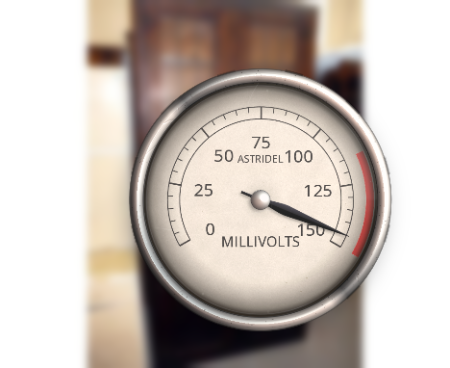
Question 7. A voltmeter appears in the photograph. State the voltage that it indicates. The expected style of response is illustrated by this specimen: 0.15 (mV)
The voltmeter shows 145 (mV)
